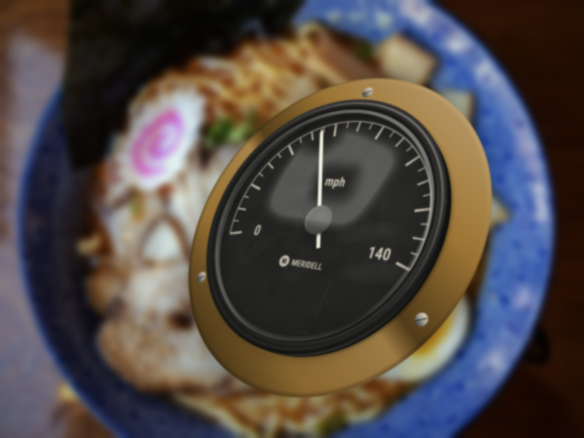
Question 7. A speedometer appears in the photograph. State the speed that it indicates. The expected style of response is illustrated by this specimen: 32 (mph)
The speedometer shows 55 (mph)
